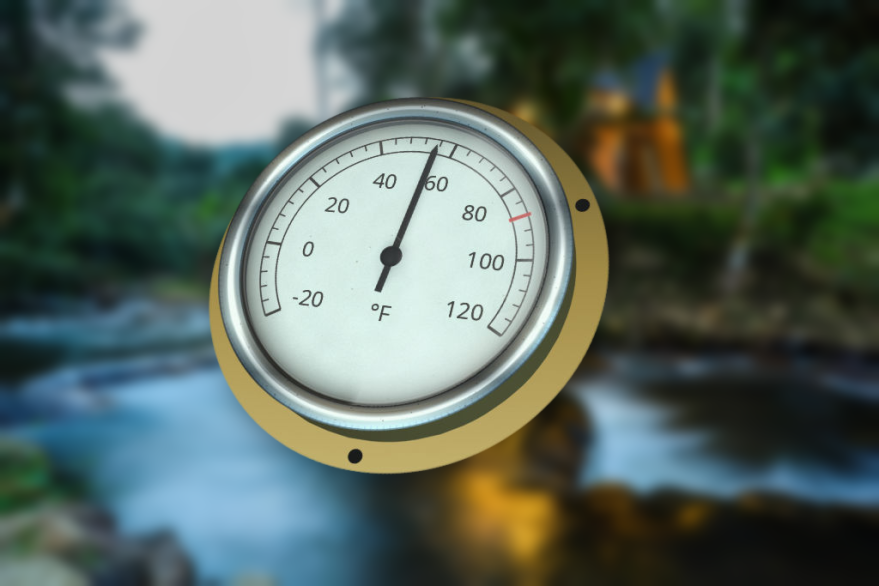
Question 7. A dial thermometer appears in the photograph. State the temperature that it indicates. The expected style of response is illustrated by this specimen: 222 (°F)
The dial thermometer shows 56 (°F)
